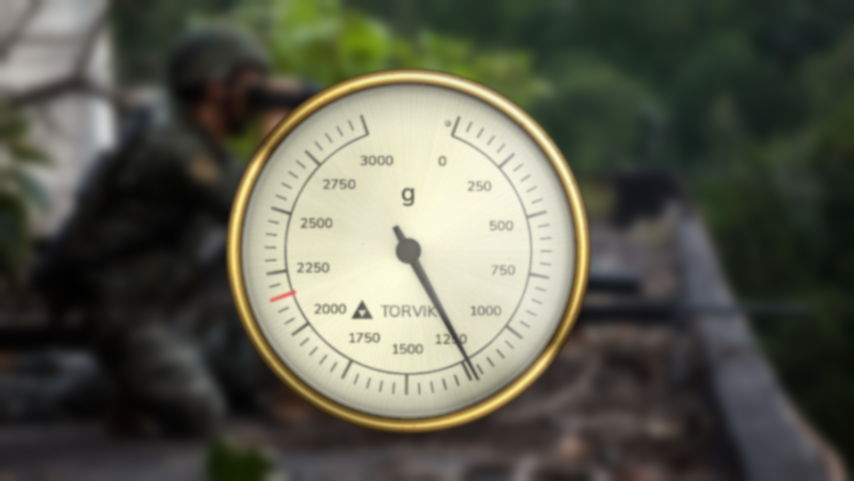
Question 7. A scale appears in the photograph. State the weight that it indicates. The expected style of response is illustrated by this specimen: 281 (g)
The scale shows 1225 (g)
